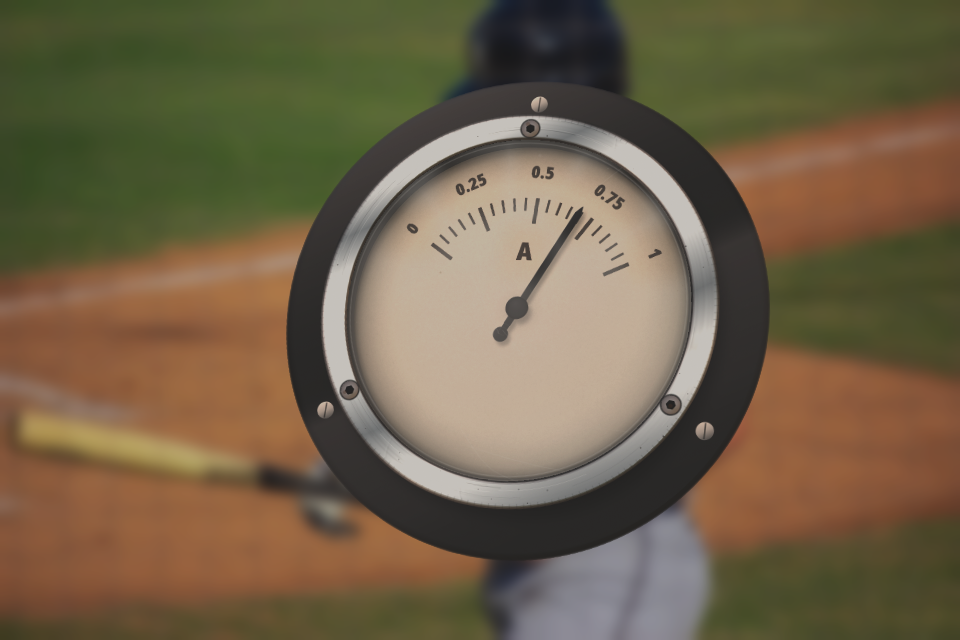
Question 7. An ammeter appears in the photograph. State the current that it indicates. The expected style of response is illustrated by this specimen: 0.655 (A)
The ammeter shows 0.7 (A)
